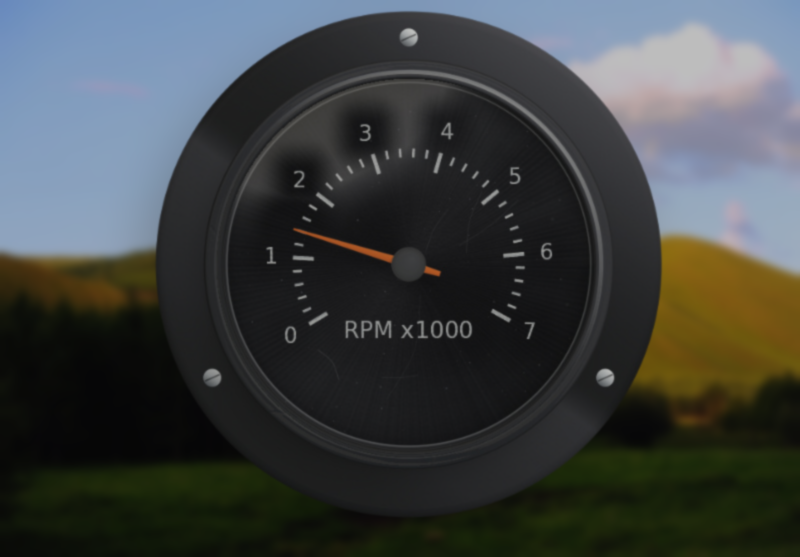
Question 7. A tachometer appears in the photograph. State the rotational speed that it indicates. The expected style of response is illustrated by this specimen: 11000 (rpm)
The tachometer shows 1400 (rpm)
